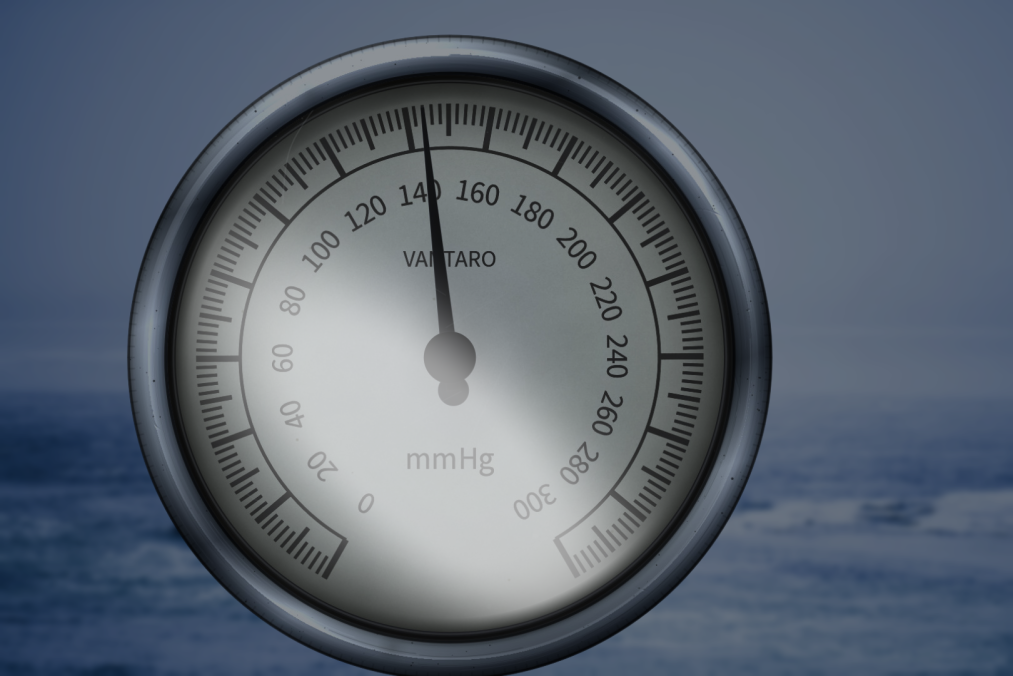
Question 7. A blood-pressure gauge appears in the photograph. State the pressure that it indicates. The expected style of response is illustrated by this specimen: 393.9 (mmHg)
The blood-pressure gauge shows 144 (mmHg)
